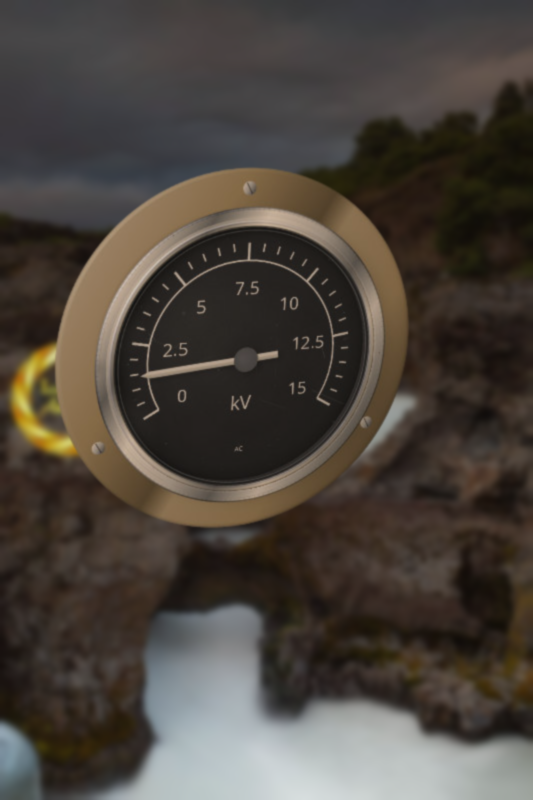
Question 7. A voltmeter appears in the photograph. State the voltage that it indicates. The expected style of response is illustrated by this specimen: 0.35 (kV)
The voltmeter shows 1.5 (kV)
